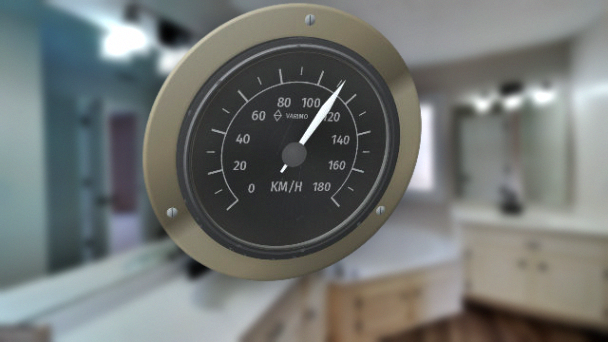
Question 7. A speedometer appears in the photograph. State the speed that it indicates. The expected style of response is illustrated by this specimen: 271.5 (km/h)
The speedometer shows 110 (km/h)
